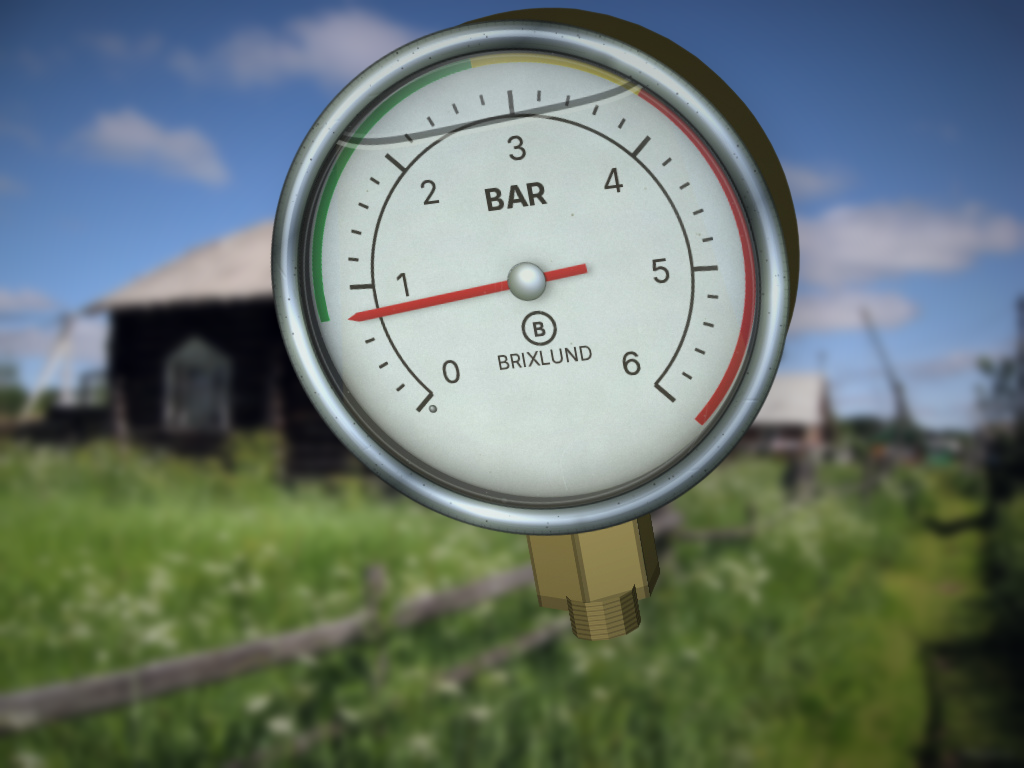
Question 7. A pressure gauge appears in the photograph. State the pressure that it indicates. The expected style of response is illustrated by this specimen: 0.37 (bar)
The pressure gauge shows 0.8 (bar)
